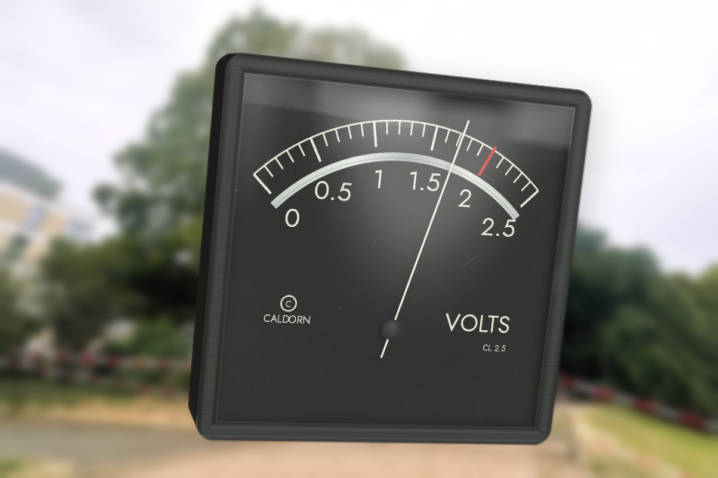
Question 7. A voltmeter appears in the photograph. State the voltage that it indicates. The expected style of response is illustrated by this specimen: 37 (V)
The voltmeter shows 1.7 (V)
